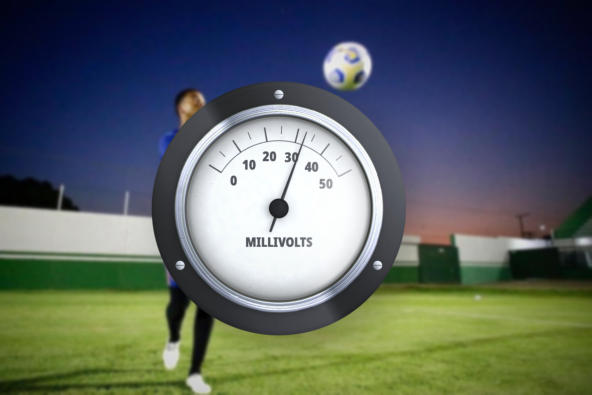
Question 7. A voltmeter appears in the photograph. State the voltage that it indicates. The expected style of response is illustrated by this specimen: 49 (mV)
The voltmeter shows 32.5 (mV)
